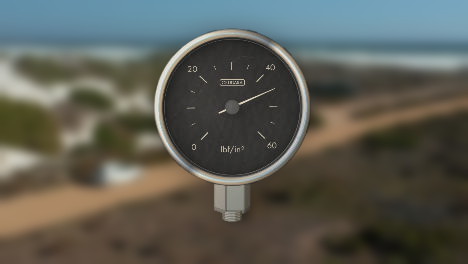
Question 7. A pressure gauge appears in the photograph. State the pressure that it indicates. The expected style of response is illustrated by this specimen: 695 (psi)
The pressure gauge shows 45 (psi)
